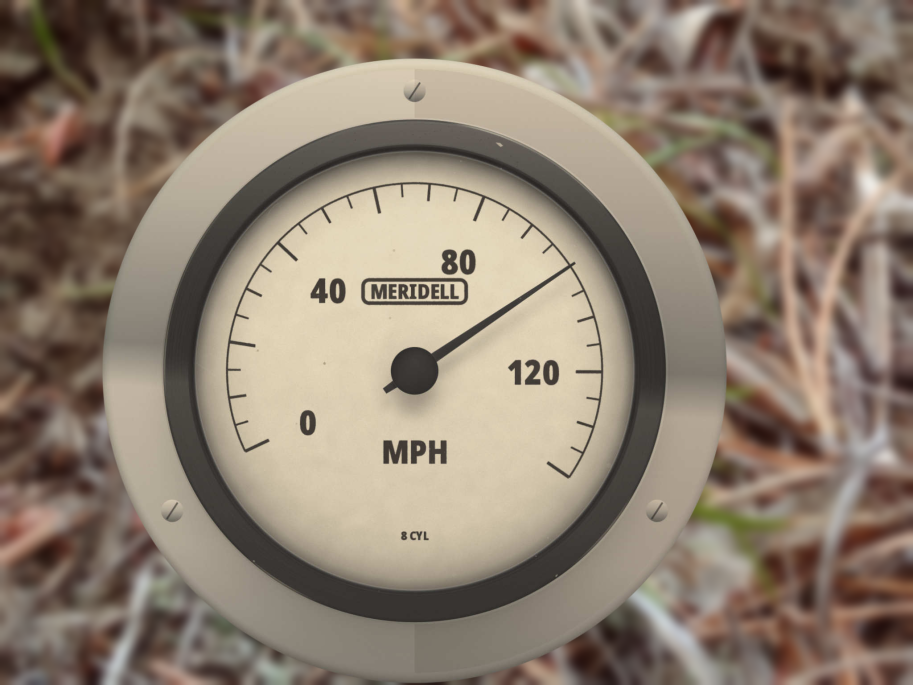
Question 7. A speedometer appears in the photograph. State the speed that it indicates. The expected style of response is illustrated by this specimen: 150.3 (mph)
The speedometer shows 100 (mph)
